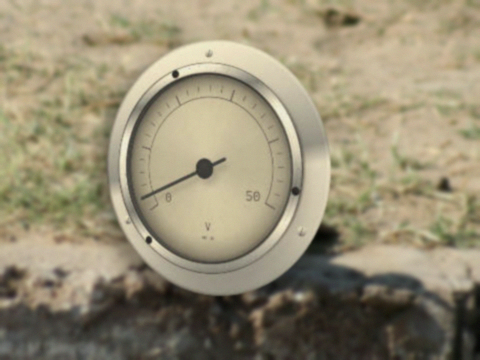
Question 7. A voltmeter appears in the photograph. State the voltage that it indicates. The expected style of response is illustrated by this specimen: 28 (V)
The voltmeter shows 2 (V)
